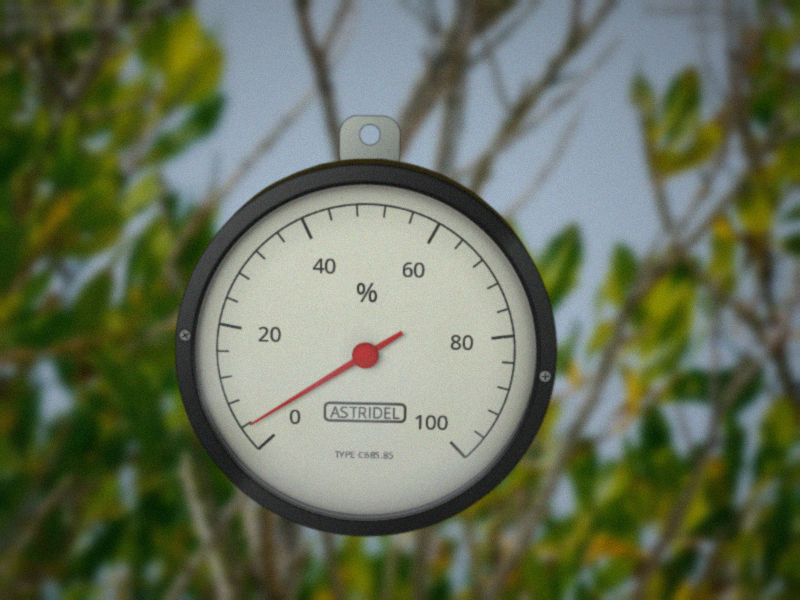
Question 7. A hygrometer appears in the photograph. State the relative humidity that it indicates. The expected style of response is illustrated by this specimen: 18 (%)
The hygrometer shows 4 (%)
